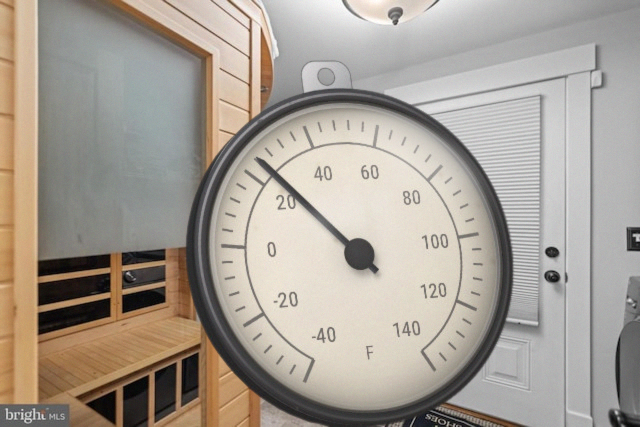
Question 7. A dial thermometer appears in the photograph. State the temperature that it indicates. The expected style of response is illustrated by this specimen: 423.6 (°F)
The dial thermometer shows 24 (°F)
